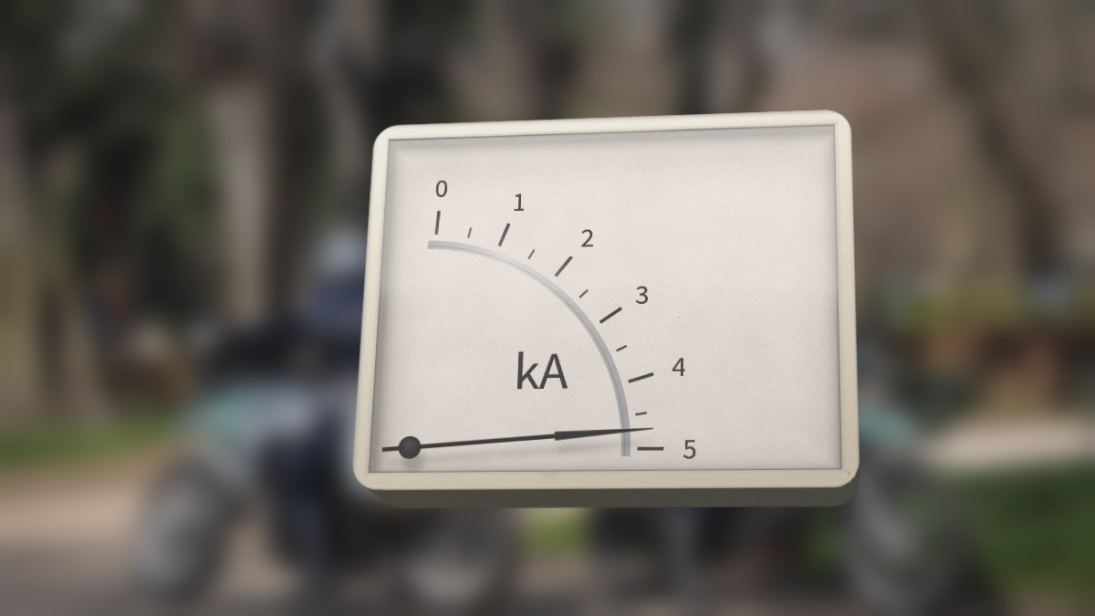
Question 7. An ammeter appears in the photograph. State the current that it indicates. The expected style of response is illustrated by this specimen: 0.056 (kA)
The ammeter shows 4.75 (kA)
